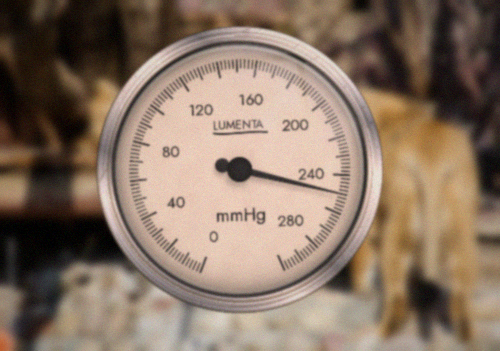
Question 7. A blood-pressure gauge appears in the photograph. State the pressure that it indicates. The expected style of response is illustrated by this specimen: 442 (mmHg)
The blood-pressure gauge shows 250 (mmHg)
